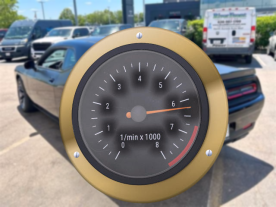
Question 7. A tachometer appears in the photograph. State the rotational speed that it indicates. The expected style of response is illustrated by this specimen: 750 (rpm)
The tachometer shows 6250 (rpm)
